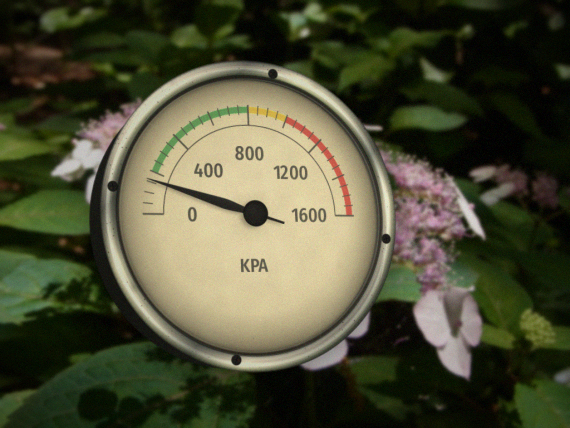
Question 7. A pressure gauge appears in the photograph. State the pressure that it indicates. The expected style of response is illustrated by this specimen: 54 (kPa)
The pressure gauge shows 150 (kPa)
